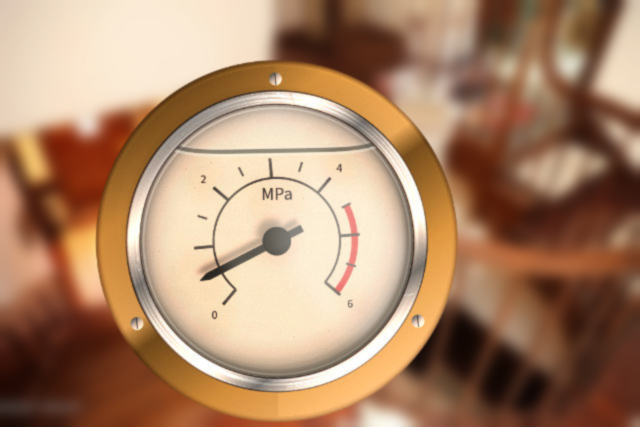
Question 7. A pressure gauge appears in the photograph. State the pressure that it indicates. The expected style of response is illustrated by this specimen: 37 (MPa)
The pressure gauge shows 0.5 (MPa)
